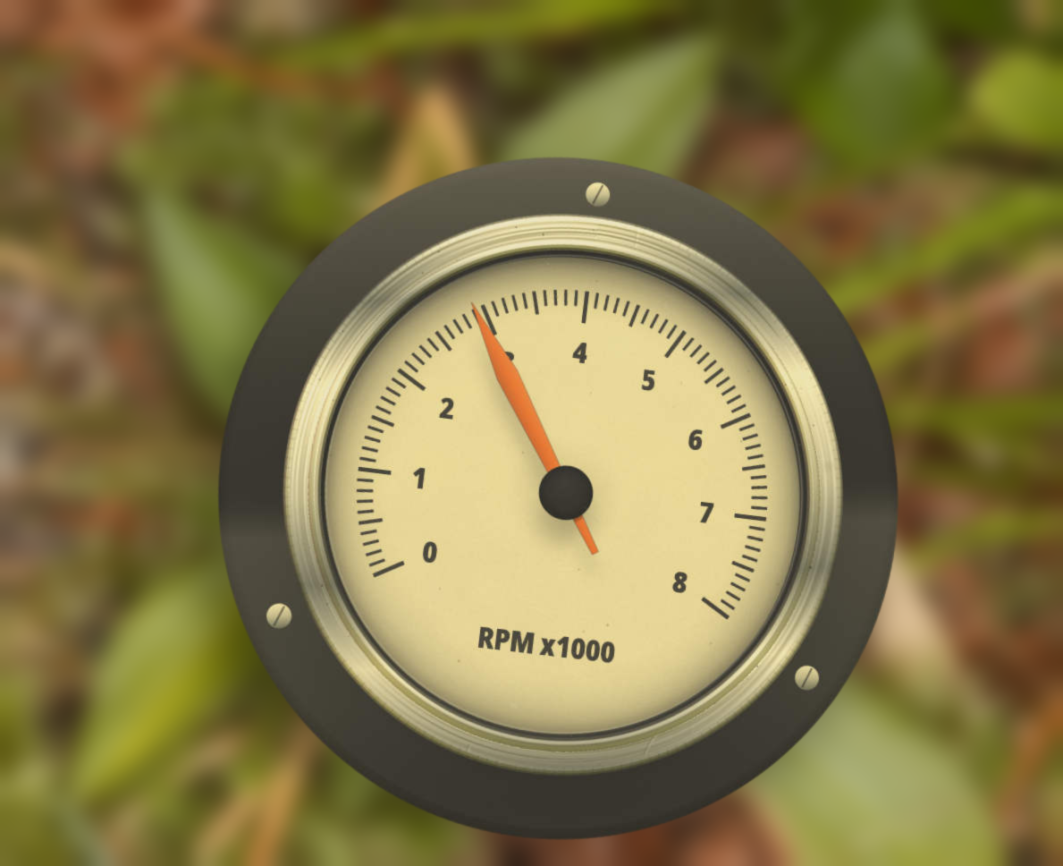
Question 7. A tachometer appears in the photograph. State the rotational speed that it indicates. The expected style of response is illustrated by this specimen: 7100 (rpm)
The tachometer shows 2900 (rpm)
